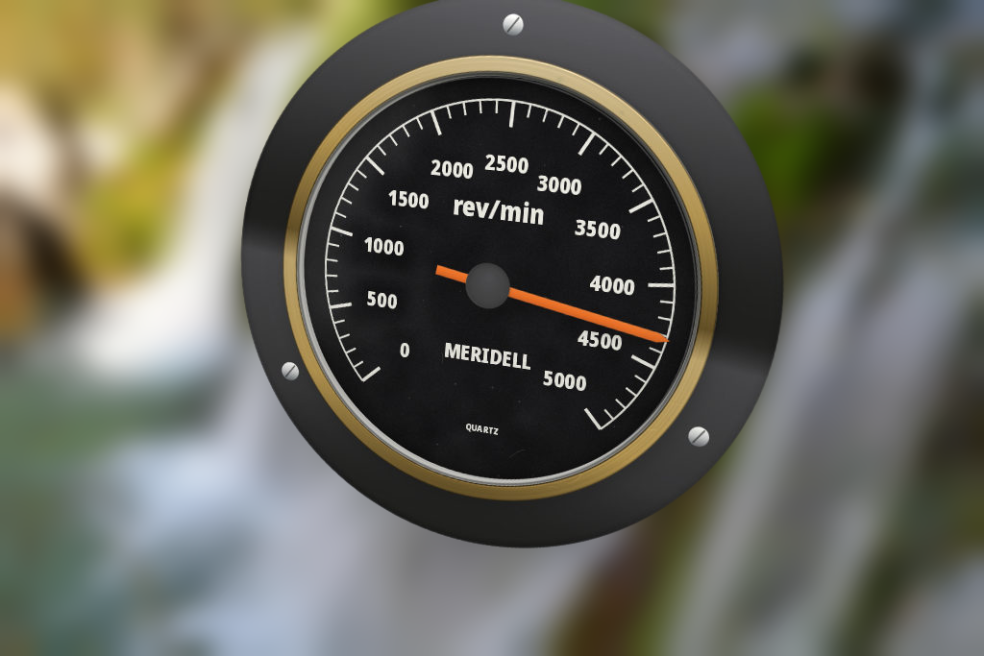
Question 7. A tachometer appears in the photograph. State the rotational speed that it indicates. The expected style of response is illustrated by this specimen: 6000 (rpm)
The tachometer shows 4300 (rpm)
